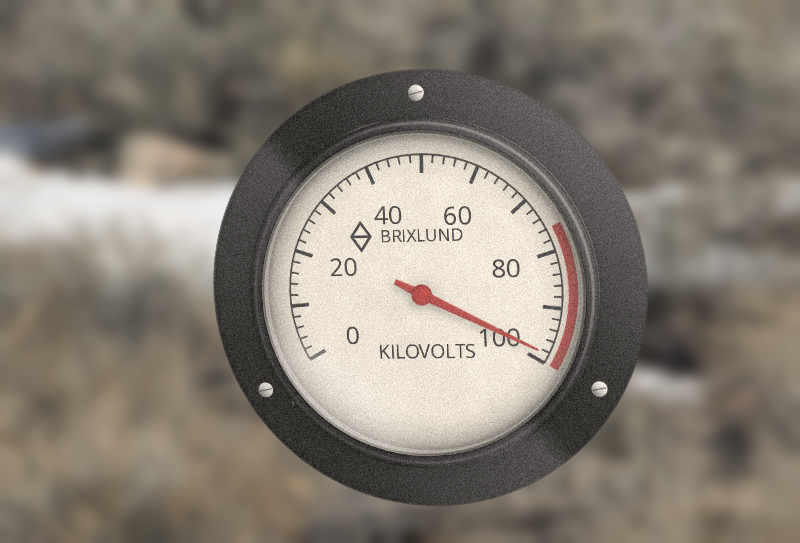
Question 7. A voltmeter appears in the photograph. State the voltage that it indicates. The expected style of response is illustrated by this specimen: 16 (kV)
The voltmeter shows 98 (kV)
